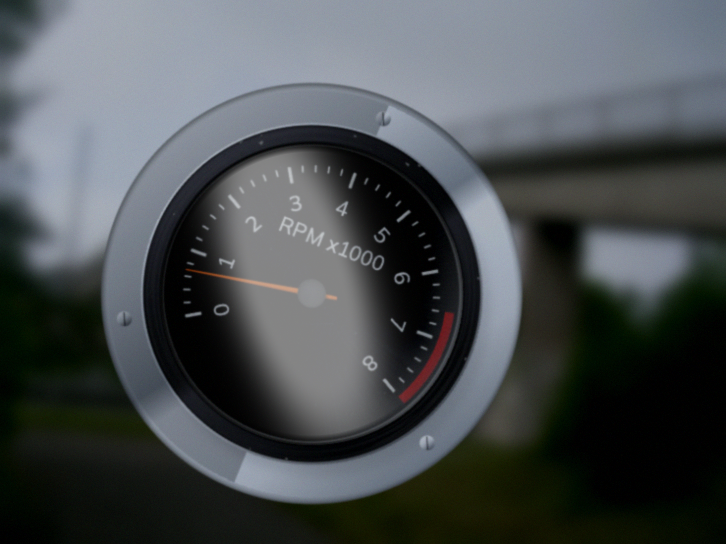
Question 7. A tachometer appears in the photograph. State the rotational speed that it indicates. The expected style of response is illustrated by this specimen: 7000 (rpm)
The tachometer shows 700 (rpm)
